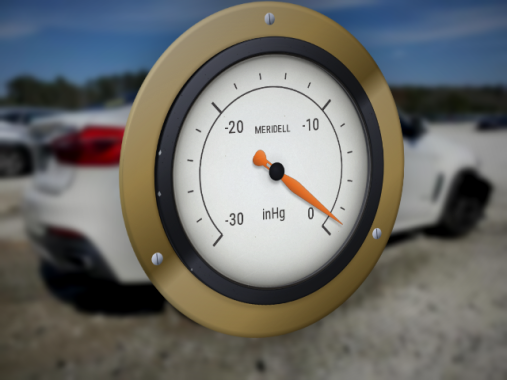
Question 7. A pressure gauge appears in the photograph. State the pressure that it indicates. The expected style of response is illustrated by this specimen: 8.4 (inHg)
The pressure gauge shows -1 (inHg)
